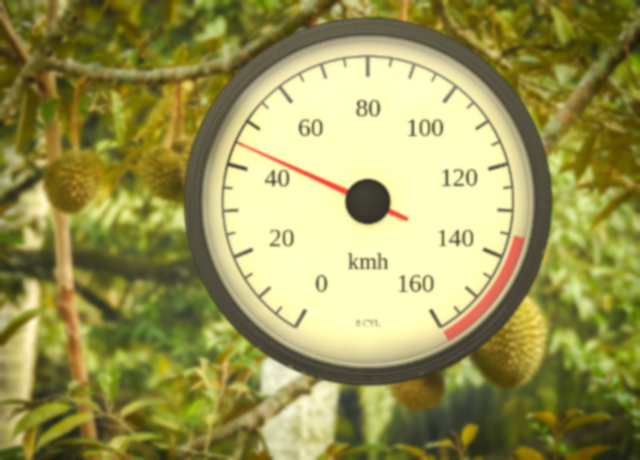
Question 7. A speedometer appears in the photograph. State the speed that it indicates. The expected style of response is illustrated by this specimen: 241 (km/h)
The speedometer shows 45 (km/h)
